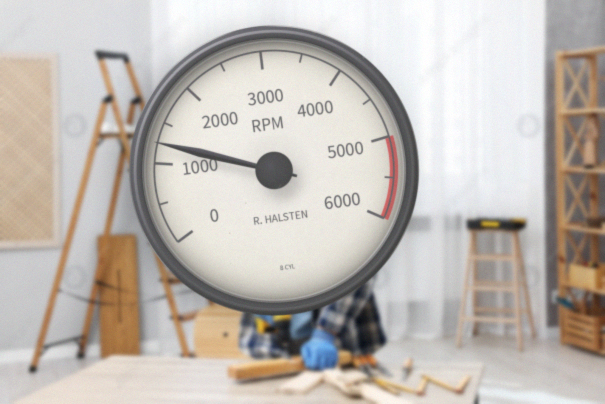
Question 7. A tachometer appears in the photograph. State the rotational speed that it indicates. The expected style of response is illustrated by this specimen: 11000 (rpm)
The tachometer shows 1250 (rpm)
